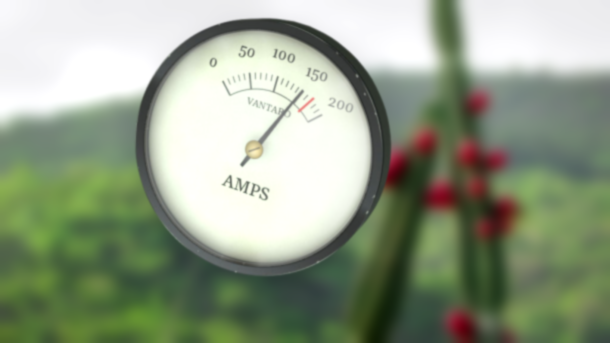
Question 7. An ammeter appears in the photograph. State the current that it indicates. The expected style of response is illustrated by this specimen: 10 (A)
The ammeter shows 150 (A)
